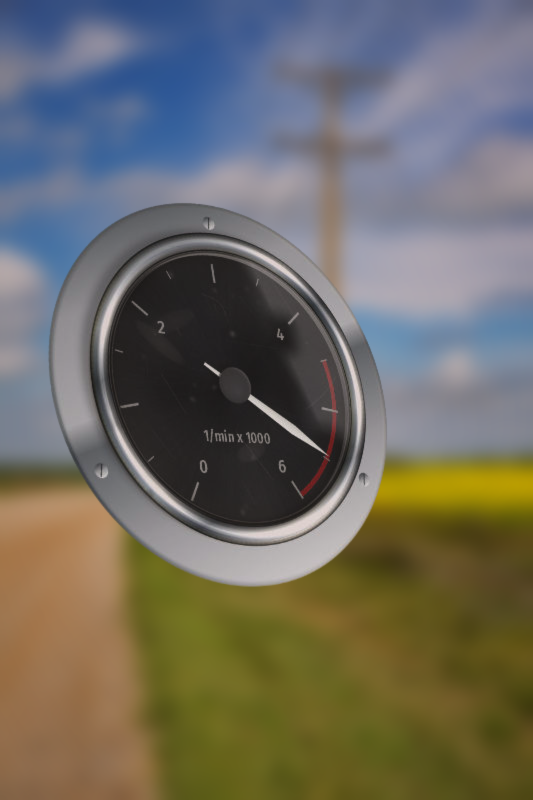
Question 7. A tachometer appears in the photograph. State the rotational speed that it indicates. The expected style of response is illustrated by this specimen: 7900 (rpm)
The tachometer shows 5500 (rpm)
